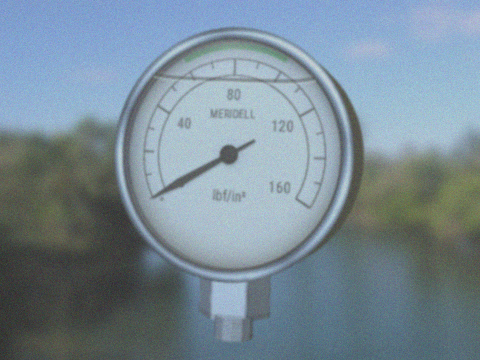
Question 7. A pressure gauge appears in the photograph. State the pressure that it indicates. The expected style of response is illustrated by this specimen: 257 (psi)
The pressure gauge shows 0 (psi)
